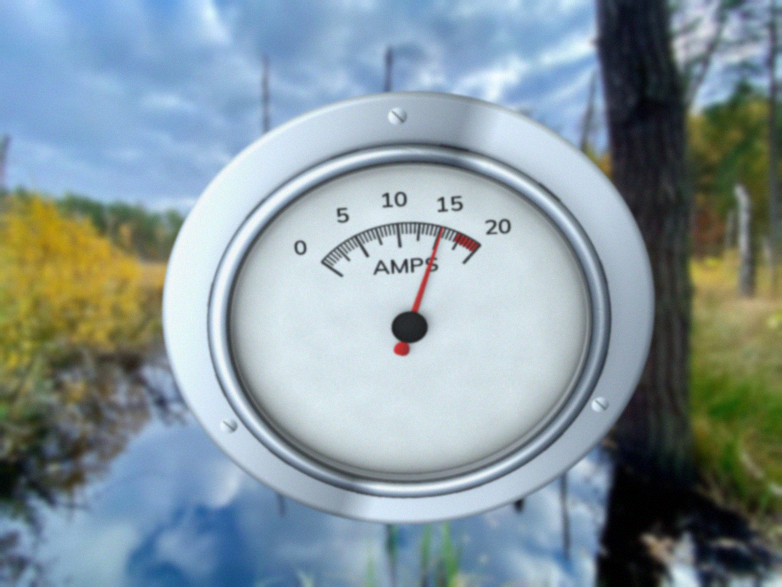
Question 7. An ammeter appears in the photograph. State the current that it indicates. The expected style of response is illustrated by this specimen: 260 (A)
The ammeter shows 15 (A)
